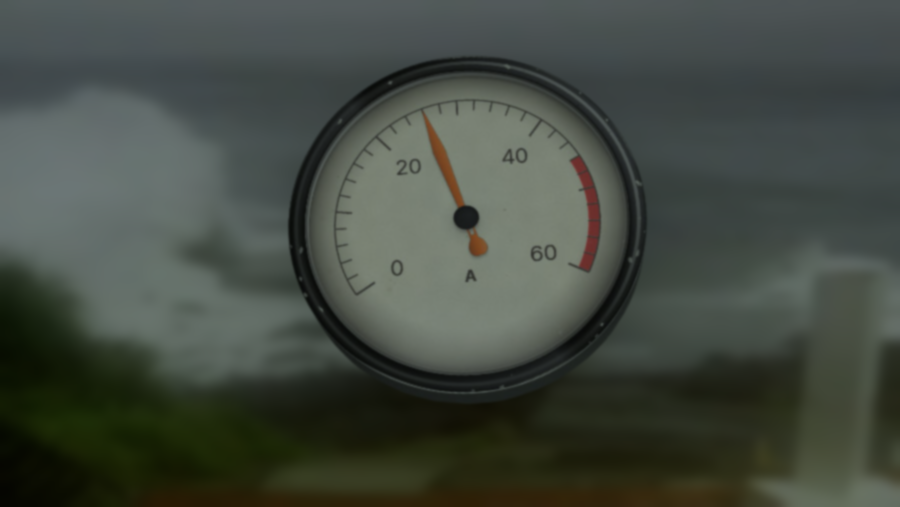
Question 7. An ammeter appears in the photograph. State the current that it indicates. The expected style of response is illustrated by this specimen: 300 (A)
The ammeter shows 26 (A)
